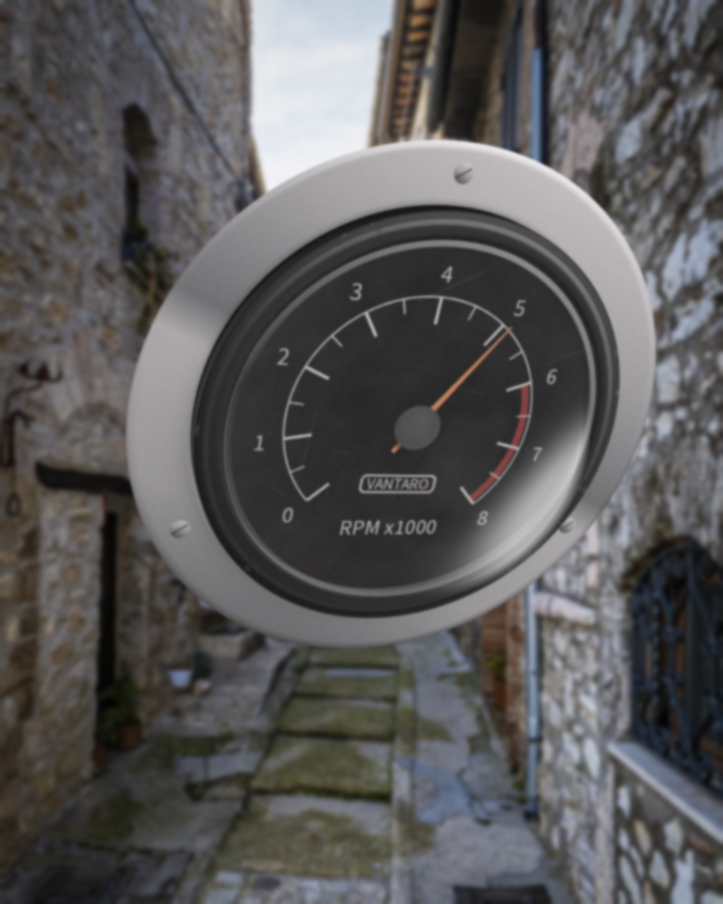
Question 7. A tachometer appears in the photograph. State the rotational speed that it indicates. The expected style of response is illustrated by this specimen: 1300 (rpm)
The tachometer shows 5000 (rpm)
